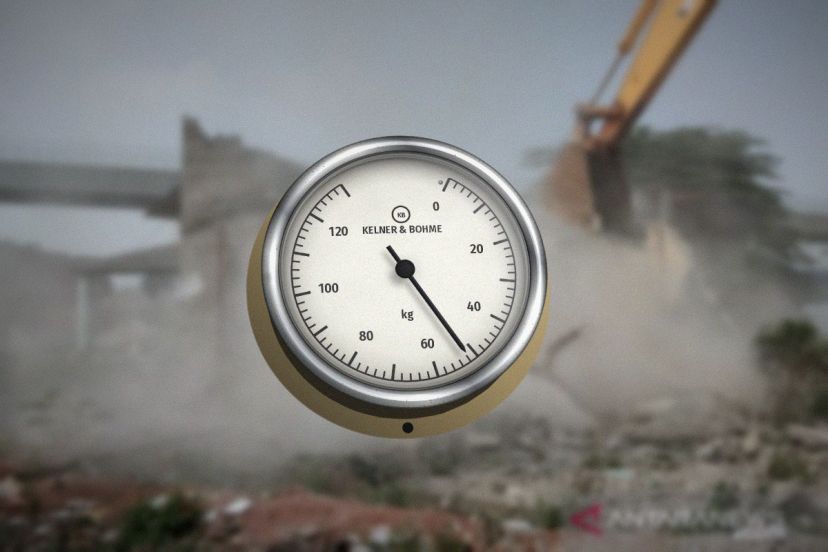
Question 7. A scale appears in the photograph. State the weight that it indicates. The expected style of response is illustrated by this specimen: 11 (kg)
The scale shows 52 (kg)
